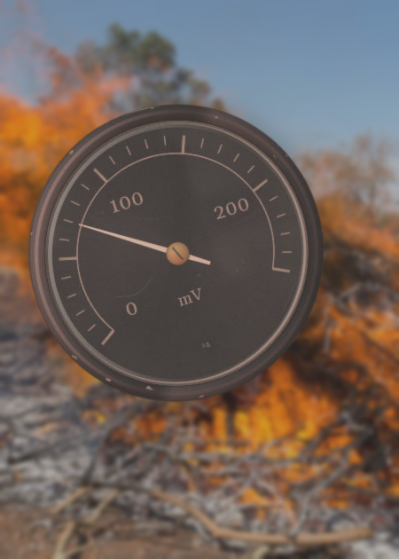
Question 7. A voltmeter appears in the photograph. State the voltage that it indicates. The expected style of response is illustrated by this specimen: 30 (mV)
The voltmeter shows 70 (mV)
